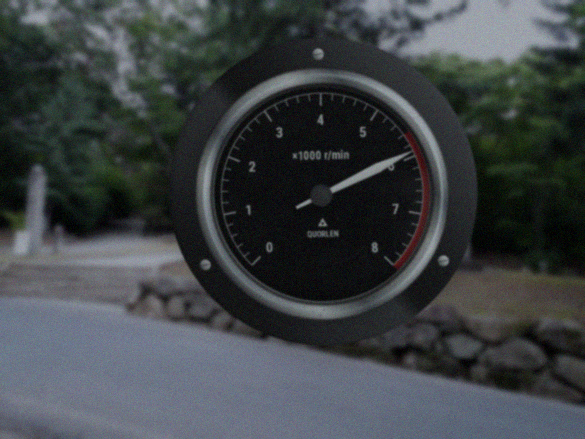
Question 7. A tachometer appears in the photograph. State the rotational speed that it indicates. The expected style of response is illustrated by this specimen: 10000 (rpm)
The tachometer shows 5900 (rpm)
